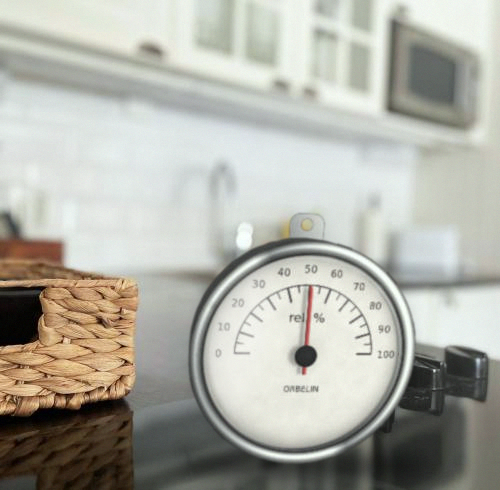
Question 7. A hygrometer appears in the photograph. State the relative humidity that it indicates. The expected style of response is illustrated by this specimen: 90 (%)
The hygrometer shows 50 (%)
